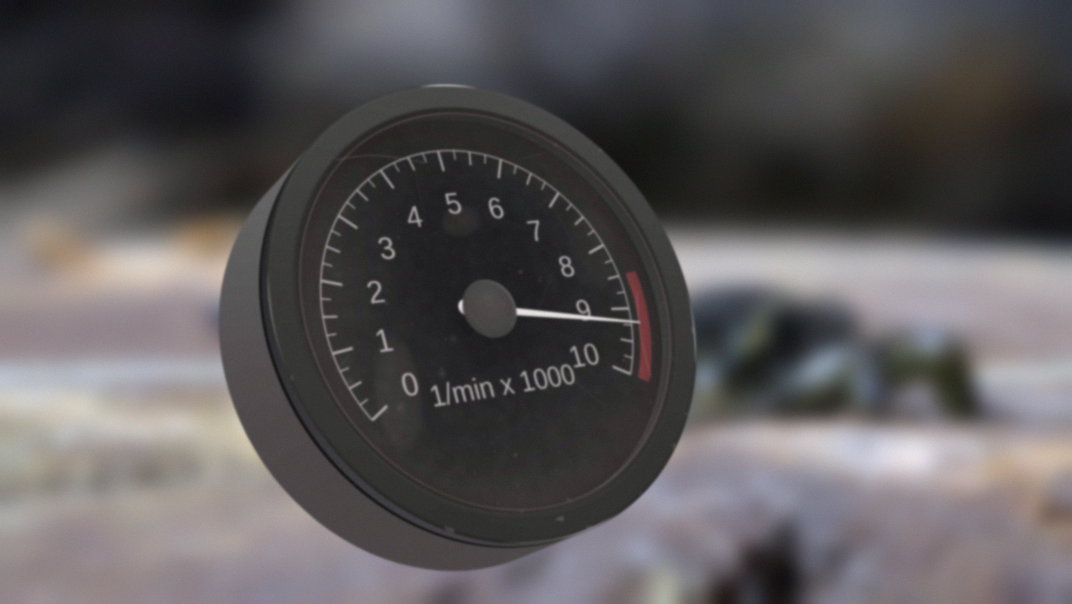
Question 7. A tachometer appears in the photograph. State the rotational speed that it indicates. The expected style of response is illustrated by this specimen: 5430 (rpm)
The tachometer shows 9250 (rpm)
